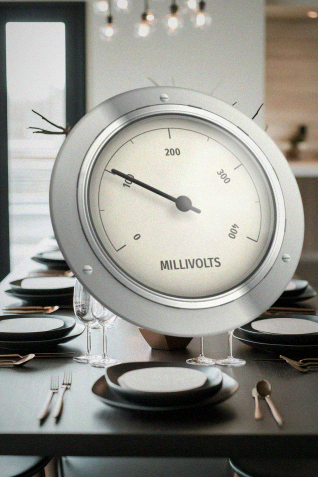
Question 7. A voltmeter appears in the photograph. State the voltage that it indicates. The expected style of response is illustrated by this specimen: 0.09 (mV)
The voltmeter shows 100 (mV)
